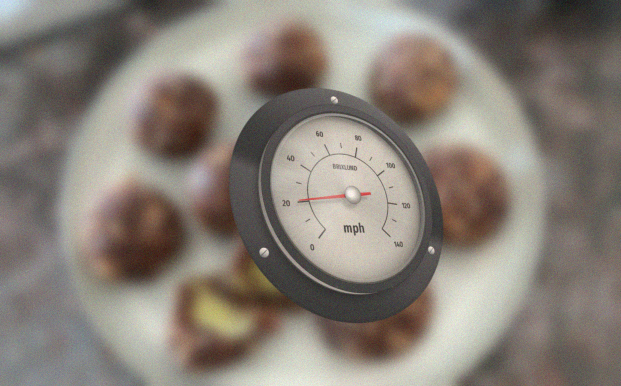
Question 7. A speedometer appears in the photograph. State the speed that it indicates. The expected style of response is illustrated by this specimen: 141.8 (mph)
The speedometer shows 20 (mph)
